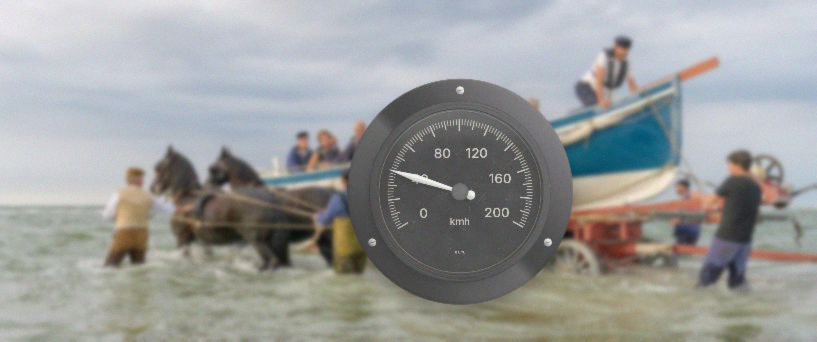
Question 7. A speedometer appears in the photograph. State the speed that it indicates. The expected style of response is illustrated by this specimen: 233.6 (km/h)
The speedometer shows 40 (km/h)
